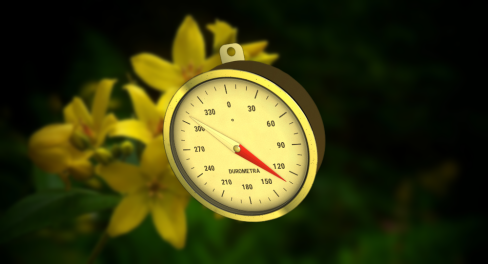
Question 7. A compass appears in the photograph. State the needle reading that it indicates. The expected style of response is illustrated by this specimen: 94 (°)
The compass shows 130 (°)
